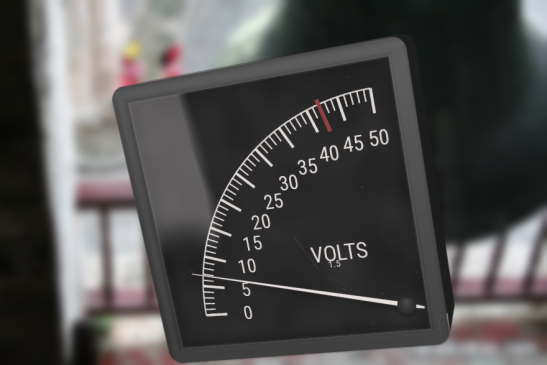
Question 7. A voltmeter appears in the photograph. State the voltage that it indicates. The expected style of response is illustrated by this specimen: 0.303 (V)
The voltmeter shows 7 (V)
